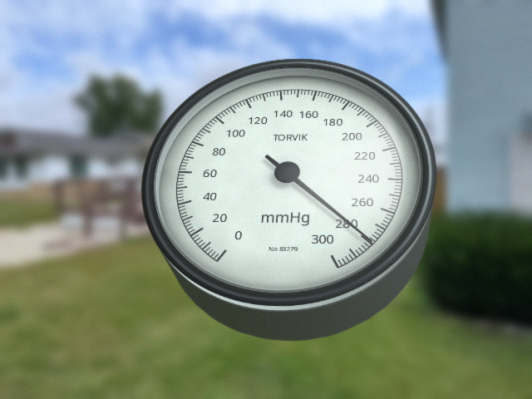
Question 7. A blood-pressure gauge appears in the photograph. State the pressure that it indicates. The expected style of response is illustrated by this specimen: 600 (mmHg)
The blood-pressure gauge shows 280 (mmHg)
